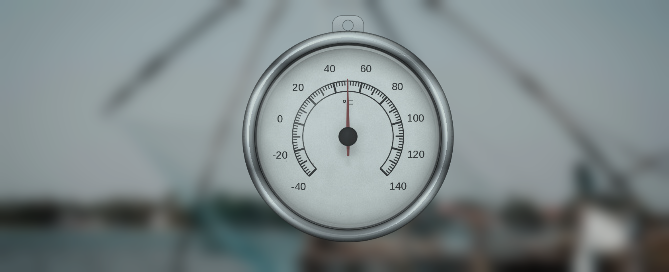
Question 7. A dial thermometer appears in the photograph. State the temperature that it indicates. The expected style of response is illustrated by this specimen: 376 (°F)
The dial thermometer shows 50 (°F)
